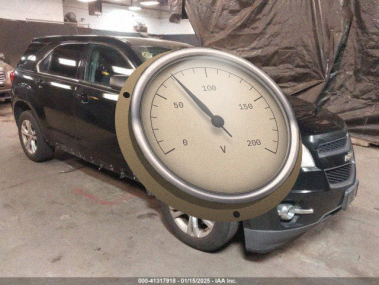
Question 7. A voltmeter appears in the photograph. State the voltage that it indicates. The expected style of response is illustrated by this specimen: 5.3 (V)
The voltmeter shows 70 (V)
